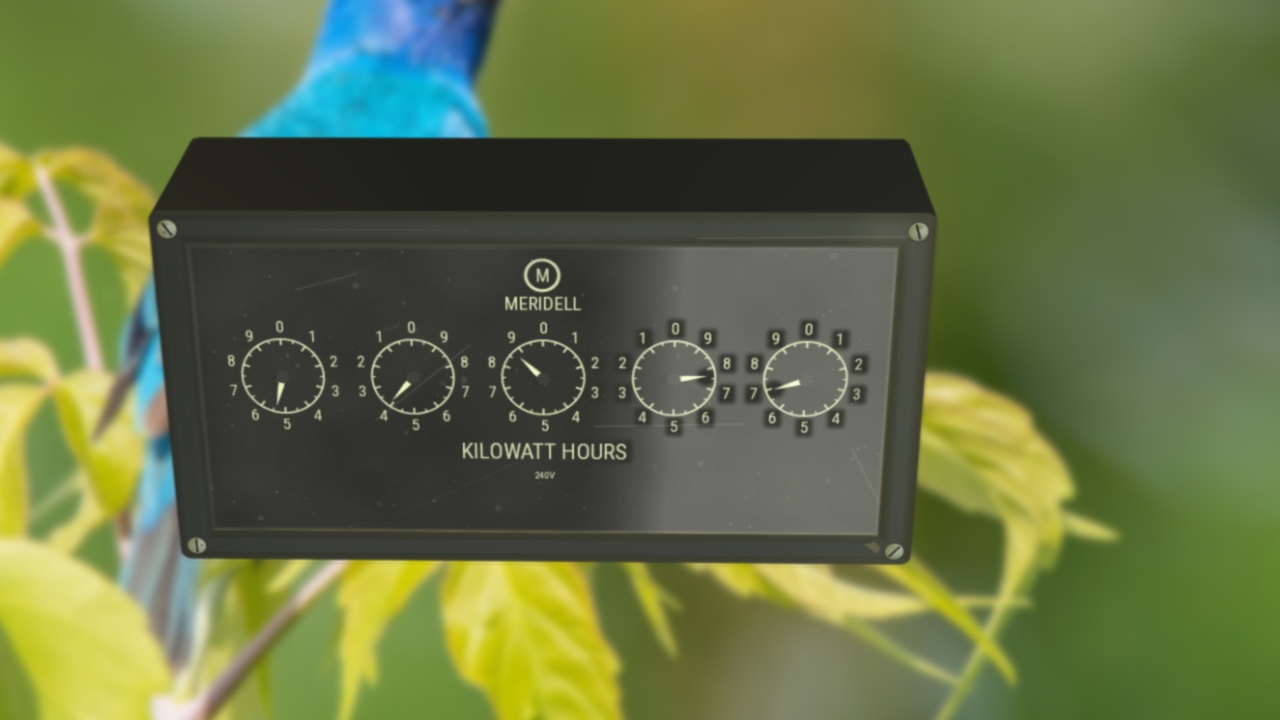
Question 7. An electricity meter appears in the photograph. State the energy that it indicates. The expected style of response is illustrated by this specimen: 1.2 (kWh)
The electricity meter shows 53877 (kWh)
